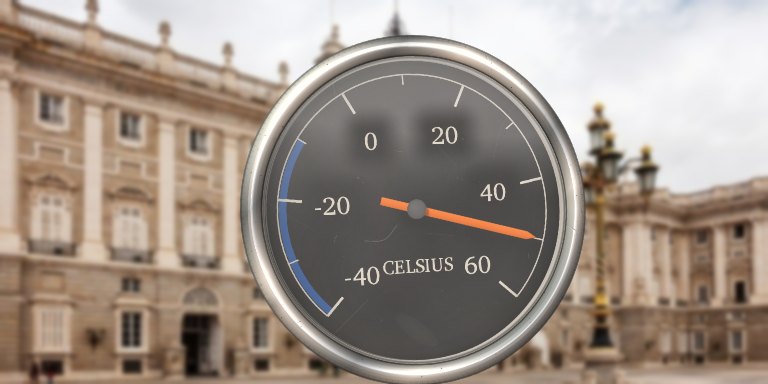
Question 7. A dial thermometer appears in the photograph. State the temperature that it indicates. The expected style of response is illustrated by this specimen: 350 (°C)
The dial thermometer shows 50 (°C)
